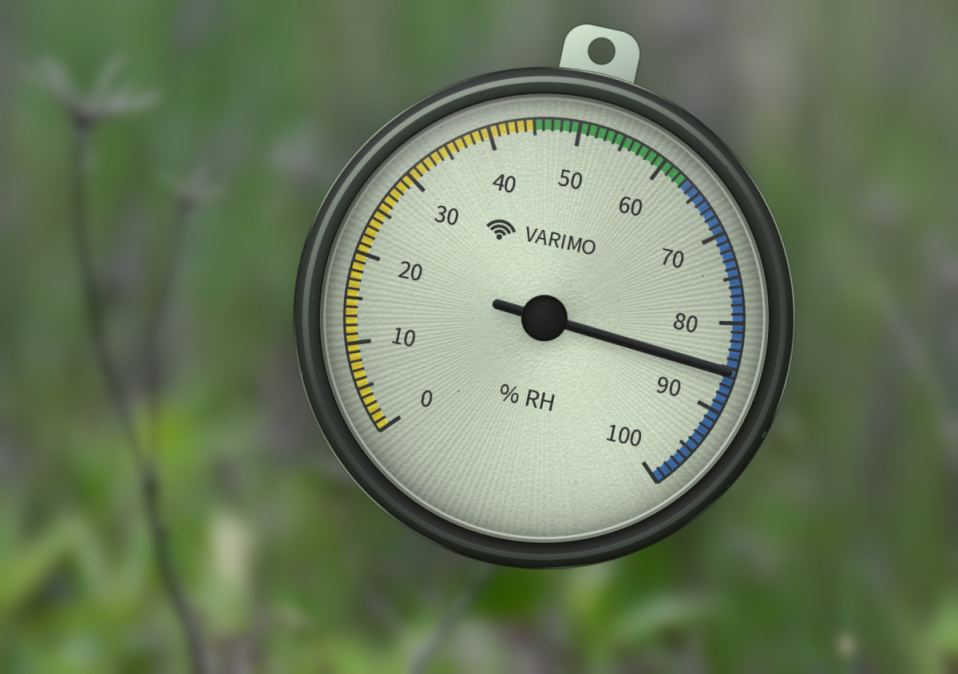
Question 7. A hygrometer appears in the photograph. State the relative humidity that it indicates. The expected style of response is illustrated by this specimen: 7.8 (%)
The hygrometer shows 85.5 (%)
